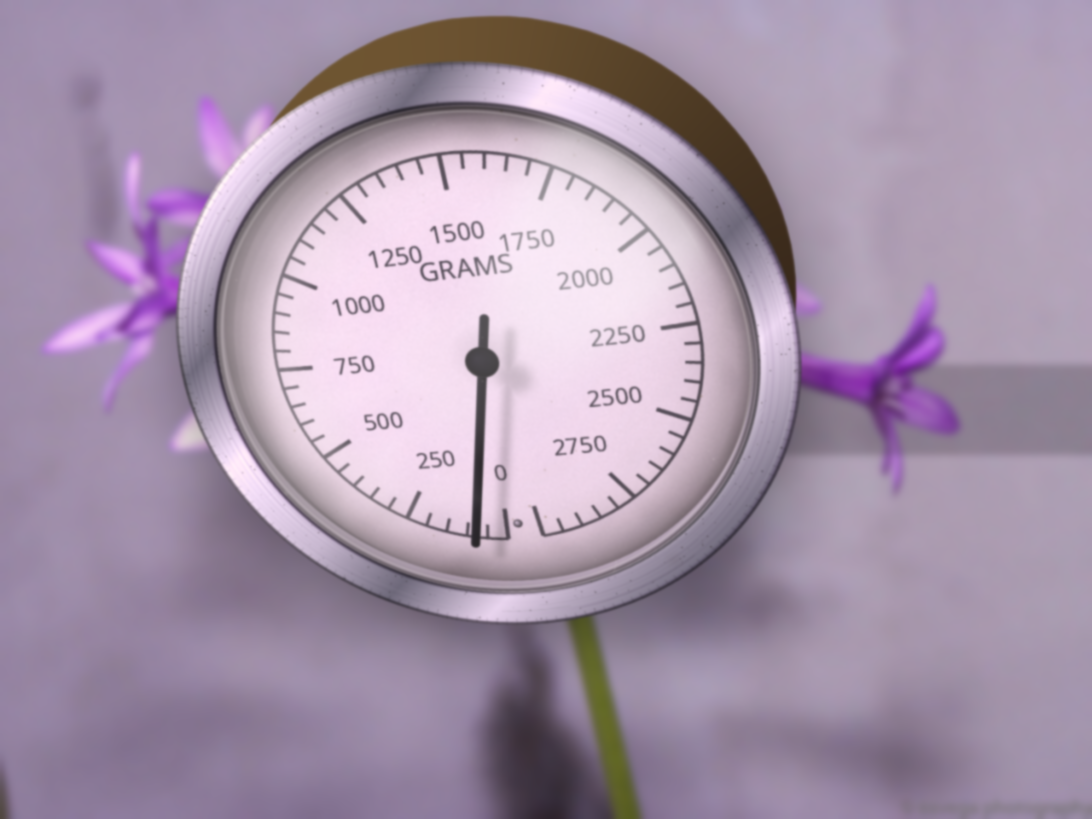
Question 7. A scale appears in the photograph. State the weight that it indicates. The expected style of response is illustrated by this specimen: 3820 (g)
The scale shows 75 (g)
